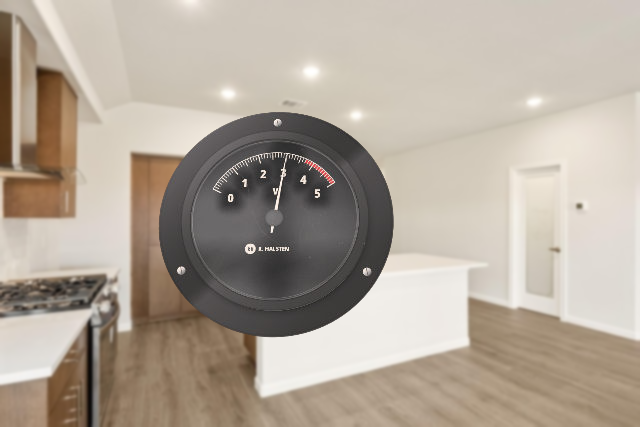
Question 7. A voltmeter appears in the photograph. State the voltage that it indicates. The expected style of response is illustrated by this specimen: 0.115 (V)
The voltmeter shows 3 (V)
